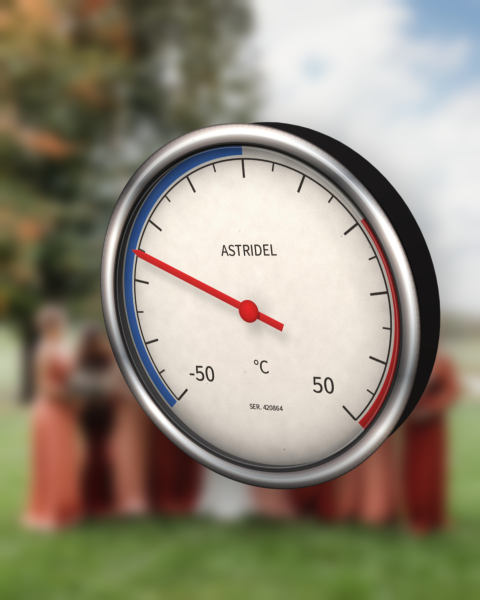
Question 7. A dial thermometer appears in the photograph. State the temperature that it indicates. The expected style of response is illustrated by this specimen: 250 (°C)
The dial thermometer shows -25 (°C)
